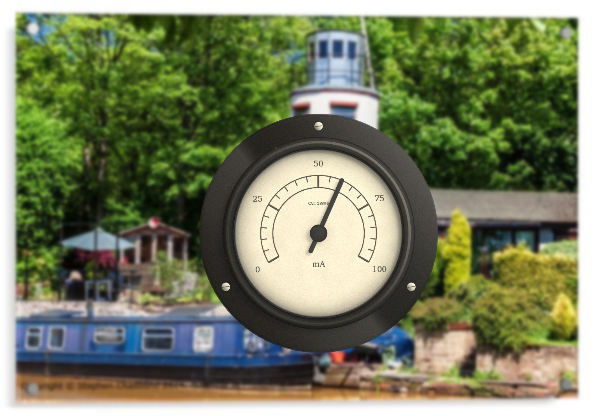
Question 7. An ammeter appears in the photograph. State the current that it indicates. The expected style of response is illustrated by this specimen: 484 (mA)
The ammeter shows 60 (mA)
